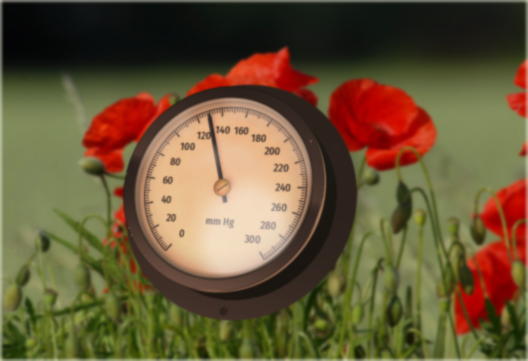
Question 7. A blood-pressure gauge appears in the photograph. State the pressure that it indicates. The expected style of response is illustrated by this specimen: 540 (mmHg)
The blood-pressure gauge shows 130 (mmHg)
